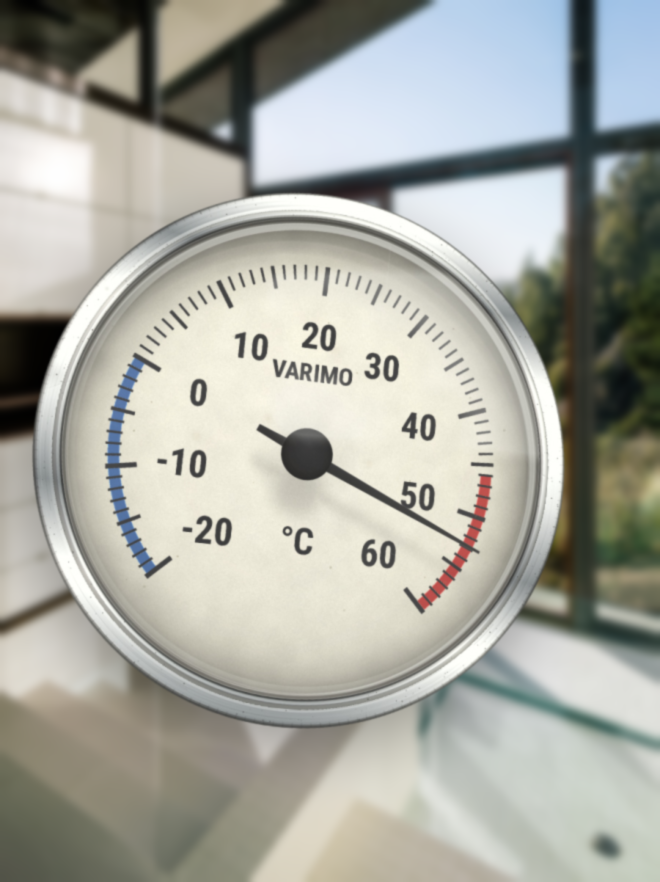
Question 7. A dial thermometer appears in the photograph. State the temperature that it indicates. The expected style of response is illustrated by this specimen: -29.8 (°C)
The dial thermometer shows 53 (°C)
